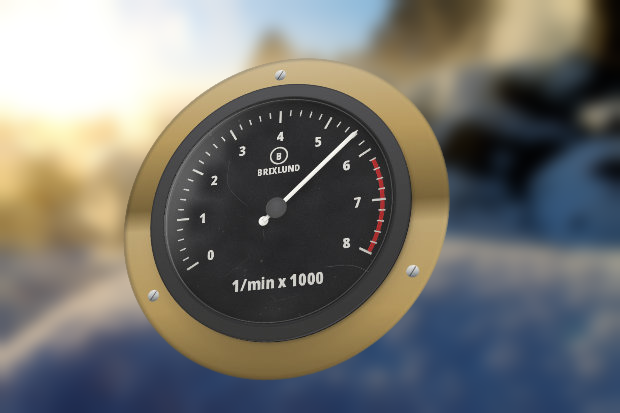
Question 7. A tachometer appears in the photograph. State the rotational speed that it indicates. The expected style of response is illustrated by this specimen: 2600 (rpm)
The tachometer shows 5600 (rpm)
